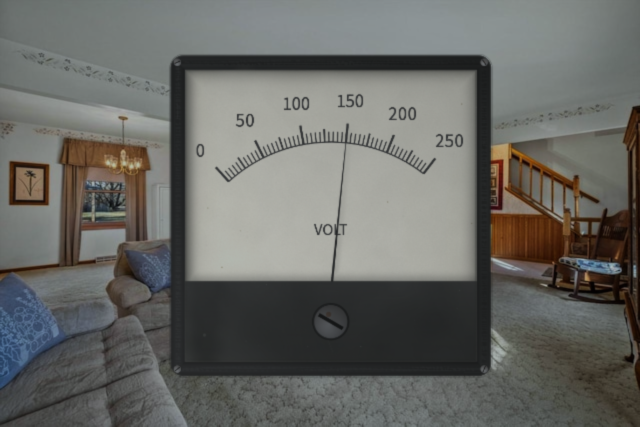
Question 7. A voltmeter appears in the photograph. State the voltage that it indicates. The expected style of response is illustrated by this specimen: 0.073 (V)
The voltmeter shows 150 (V)
